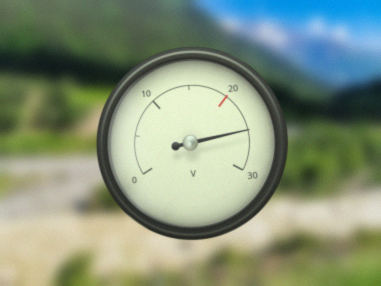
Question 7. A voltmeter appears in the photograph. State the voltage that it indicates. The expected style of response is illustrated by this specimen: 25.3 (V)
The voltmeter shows 25 (V)
